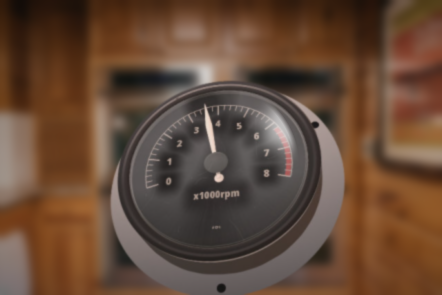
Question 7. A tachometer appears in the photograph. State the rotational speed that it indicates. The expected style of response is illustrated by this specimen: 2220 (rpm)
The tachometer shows 3600 (rpm)
